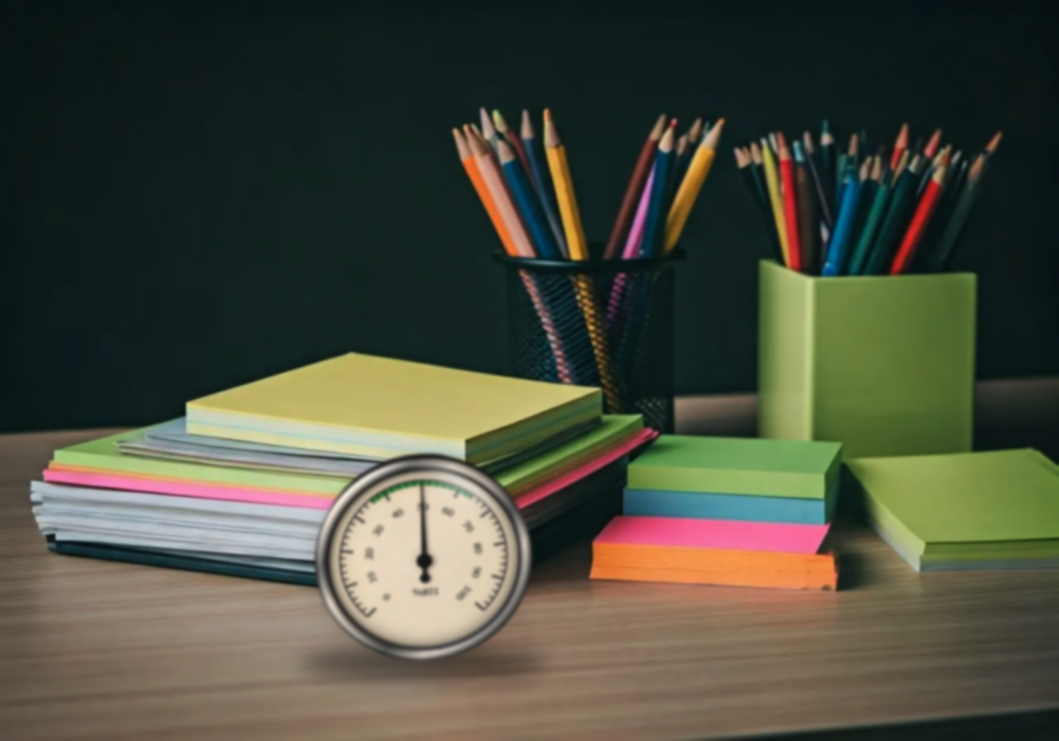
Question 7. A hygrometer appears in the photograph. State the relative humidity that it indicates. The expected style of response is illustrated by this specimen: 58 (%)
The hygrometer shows 50 (%)
